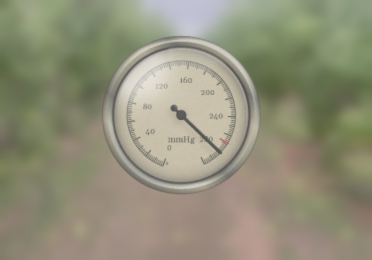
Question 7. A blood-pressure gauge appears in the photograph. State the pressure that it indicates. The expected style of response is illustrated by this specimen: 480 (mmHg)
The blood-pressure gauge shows 280 (mmHg)
